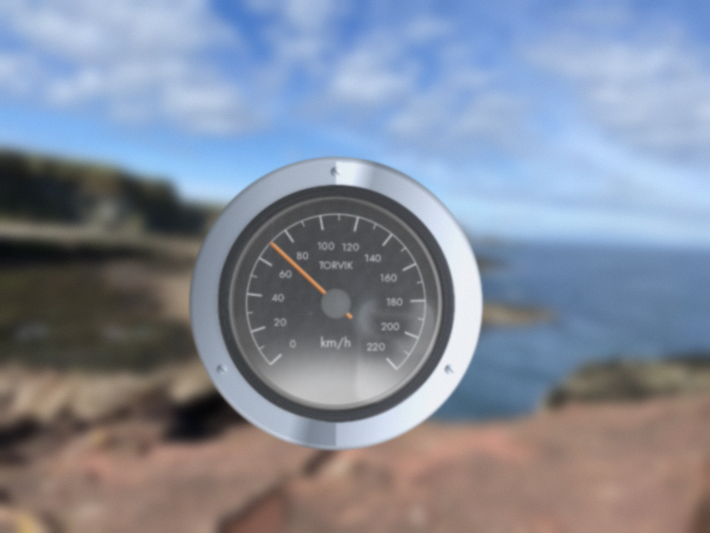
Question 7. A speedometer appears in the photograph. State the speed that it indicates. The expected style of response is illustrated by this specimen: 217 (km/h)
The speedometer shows 70 (km/h)
